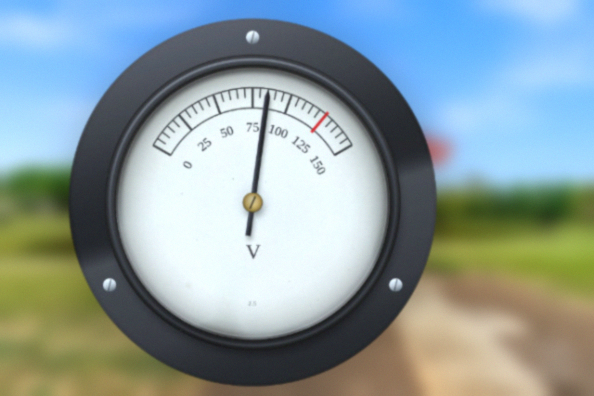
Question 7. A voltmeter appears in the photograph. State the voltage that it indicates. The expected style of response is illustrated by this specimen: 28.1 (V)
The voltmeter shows 85 (V)
